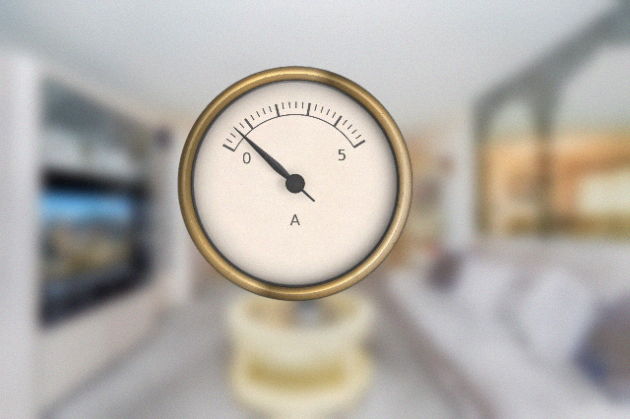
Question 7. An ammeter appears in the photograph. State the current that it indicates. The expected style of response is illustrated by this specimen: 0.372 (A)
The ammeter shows 0.6 (A)
